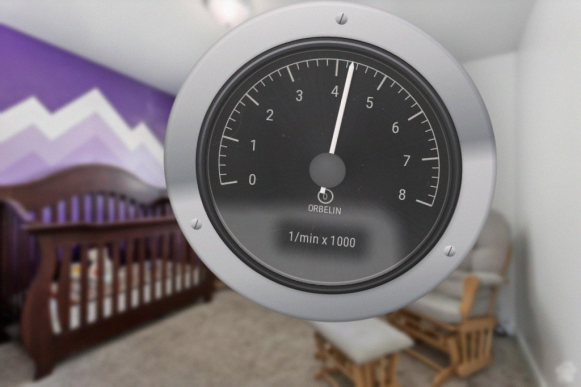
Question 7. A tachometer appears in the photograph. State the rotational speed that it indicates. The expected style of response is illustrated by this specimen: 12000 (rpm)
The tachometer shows 4300 (rpm)
